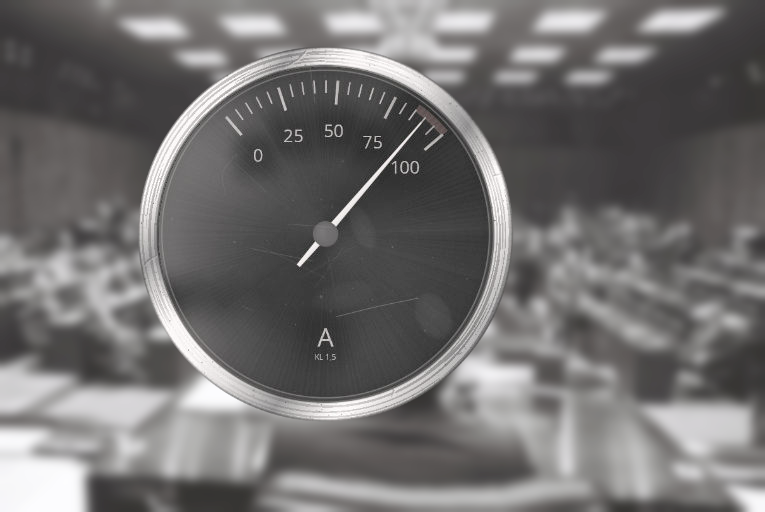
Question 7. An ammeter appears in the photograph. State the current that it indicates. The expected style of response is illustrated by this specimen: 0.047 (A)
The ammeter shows 90 (A)
